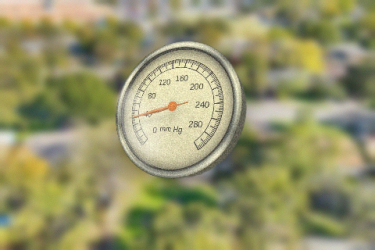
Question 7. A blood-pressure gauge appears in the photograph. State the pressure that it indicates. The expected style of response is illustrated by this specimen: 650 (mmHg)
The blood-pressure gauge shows 40 (mmHg)
